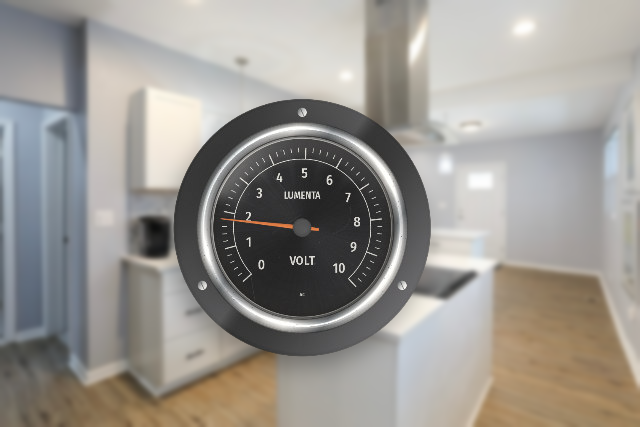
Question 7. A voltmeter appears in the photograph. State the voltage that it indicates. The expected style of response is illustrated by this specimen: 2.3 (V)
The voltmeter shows 1.8 (V)
